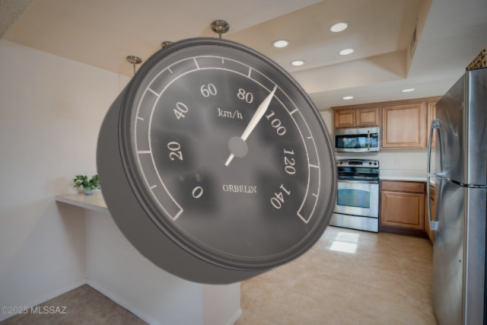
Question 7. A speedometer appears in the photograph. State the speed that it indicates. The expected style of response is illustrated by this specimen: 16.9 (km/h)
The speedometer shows 90 (km/h)
